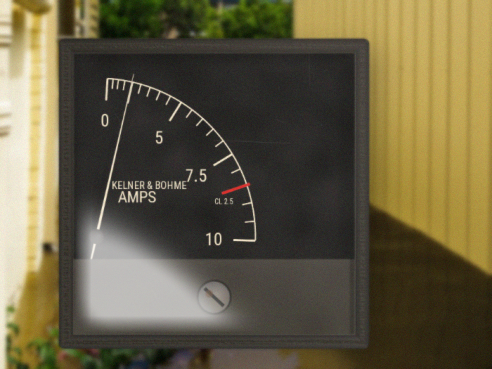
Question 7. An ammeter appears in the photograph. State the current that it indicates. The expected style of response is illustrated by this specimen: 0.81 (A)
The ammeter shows 2.5 (A)
